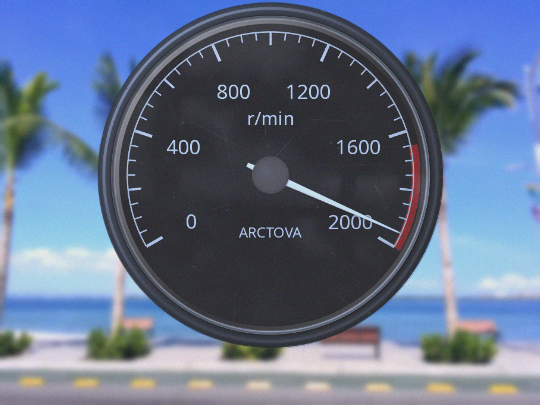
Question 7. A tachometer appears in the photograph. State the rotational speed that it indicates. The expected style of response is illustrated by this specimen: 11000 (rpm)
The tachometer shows 1950 (rpm)
